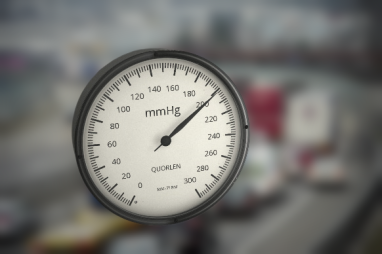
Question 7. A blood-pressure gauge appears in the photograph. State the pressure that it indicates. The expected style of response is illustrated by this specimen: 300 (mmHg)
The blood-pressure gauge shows 200 (mmHg)
